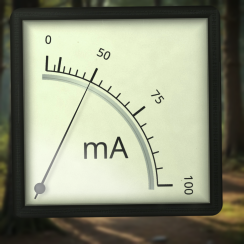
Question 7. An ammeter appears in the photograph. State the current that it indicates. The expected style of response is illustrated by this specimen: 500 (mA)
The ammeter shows 50 (mA)
